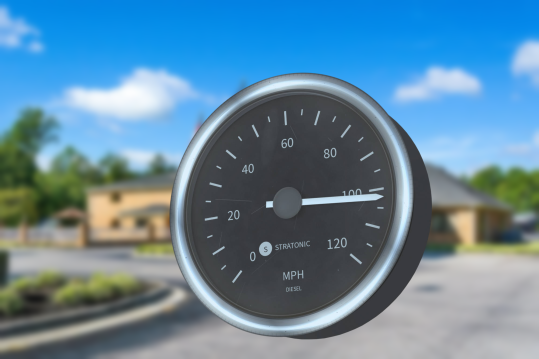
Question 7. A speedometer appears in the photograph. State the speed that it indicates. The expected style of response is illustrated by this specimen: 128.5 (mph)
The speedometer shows 102.5 (mph)
